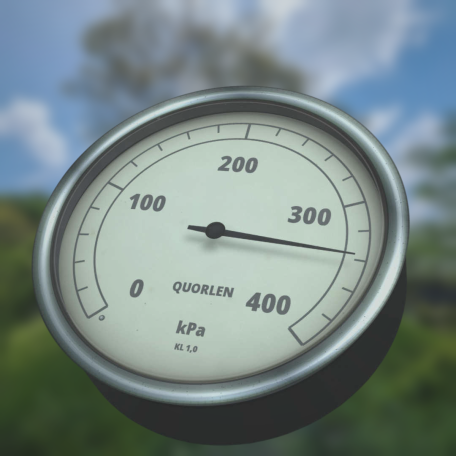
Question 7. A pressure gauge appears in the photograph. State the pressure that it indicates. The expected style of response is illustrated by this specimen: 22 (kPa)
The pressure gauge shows 340 (kPa)
